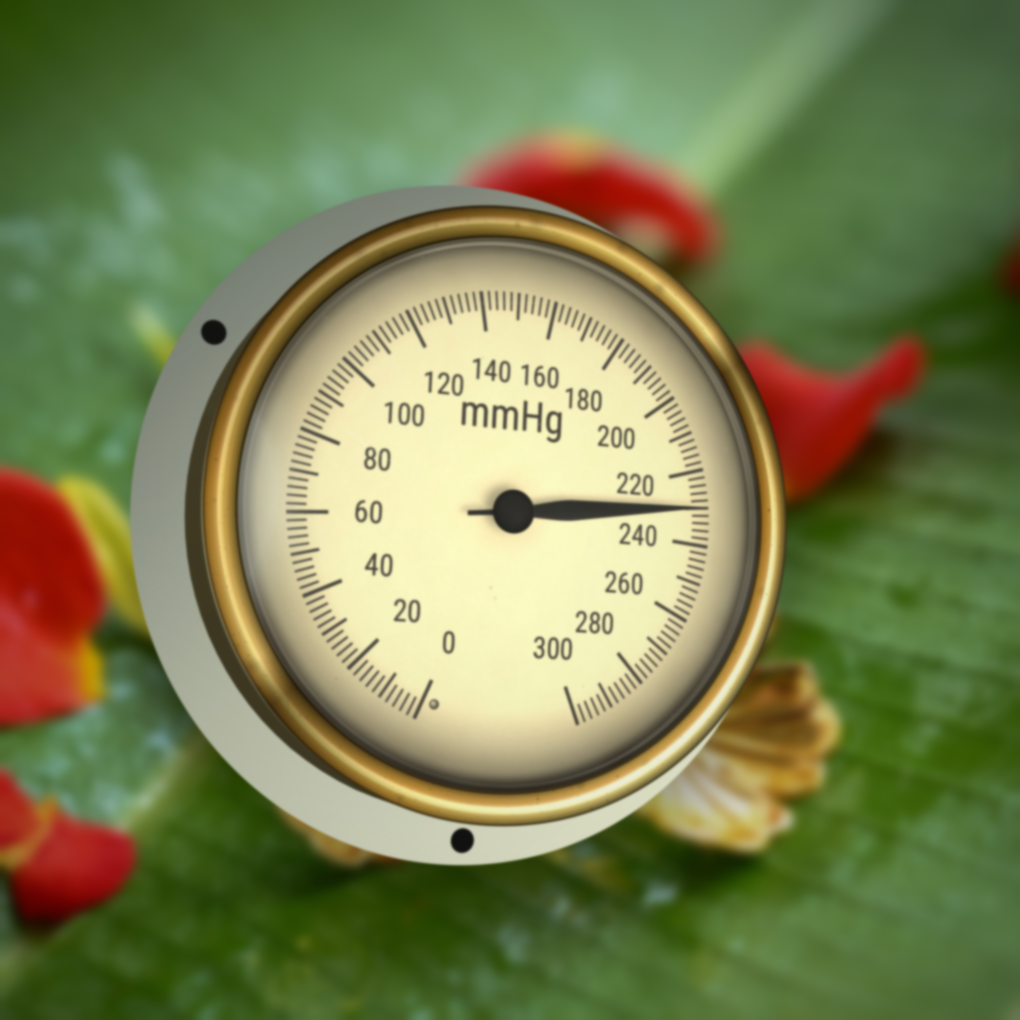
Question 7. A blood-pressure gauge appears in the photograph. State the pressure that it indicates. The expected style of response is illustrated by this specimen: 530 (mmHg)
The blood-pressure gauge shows 230 (mmHg)
